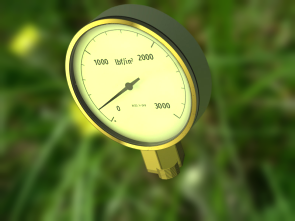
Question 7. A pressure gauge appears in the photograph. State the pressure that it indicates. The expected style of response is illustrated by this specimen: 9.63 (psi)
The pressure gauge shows 200 (psi)
